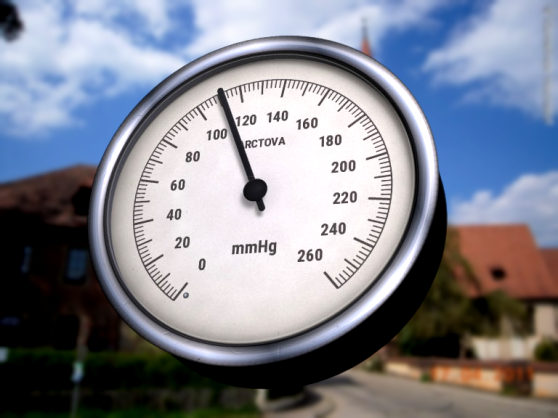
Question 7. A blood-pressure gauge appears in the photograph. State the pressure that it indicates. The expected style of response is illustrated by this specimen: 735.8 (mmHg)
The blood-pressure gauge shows 112 (mmHg)
